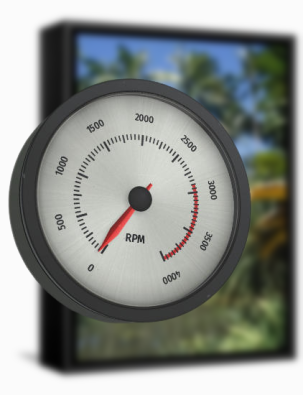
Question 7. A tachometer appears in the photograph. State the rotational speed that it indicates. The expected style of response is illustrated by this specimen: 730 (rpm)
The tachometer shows 50 (rpm)
